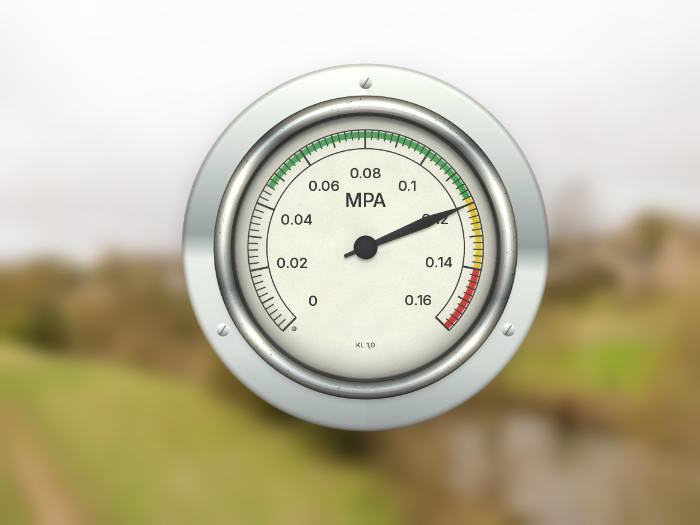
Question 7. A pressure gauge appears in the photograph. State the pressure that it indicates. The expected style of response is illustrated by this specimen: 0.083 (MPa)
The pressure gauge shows 0.12 (MPa)
